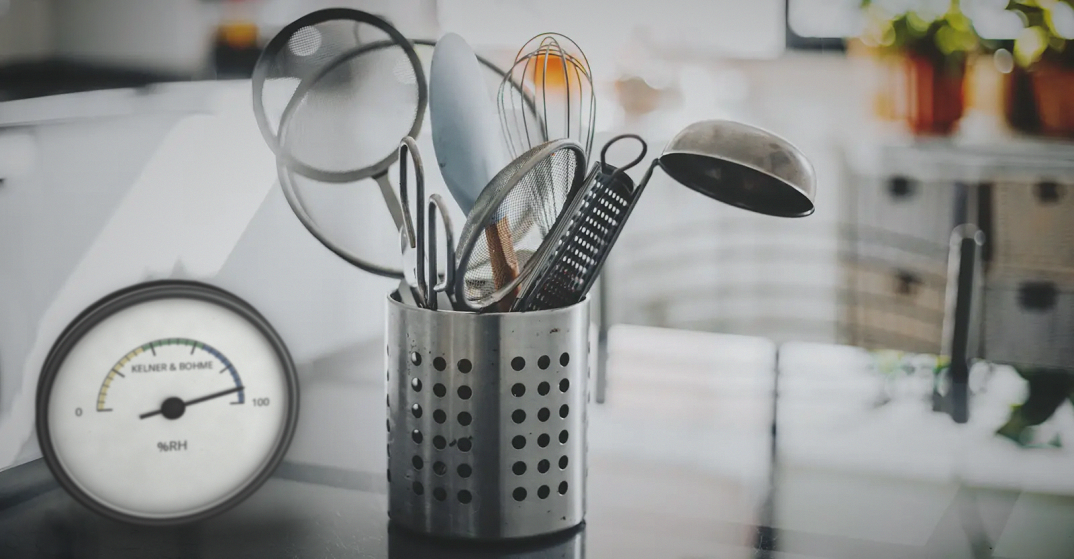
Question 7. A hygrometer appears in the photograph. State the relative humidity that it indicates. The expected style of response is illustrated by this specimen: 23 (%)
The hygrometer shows 92 (%)
